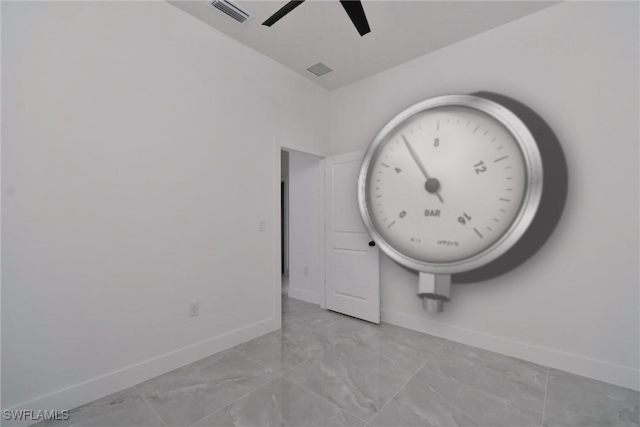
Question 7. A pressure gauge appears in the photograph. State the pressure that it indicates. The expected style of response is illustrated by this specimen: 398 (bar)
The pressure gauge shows 6 (bar)
